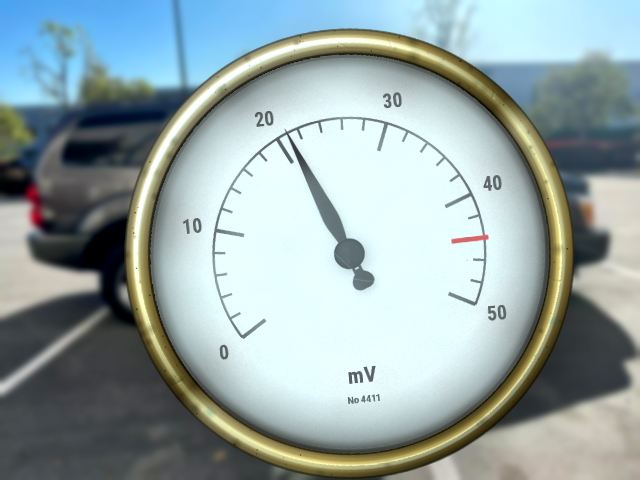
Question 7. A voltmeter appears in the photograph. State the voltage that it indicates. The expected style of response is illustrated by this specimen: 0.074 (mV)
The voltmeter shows 21 (mV)
